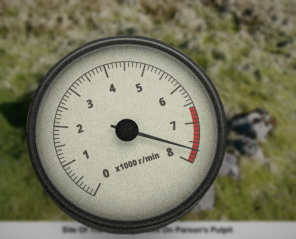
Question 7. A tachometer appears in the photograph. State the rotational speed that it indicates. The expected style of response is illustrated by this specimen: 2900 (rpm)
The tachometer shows 7700 (rpm)
